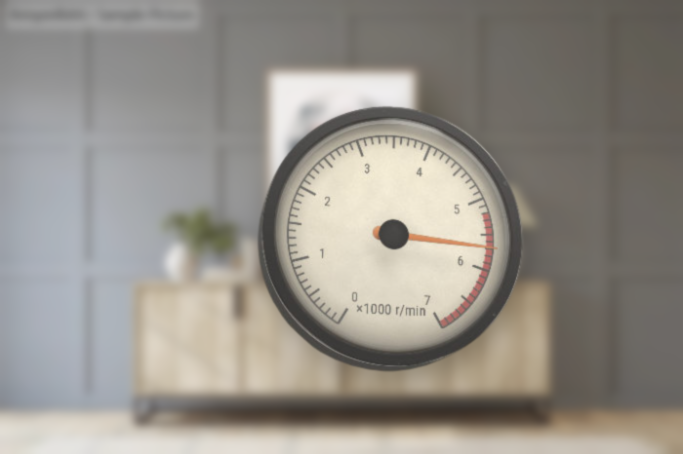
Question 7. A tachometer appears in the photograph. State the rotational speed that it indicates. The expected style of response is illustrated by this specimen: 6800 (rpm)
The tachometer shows 5700 (rpm)
